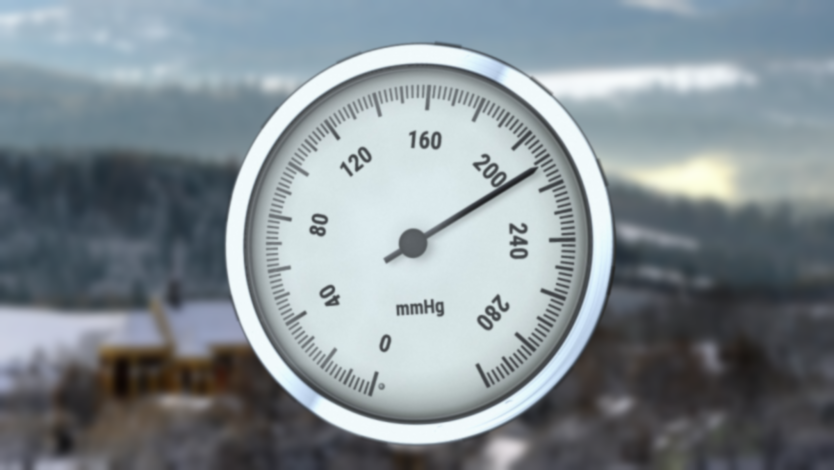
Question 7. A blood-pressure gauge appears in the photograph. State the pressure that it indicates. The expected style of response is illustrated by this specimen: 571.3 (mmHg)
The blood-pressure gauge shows 212 (mmHg)
